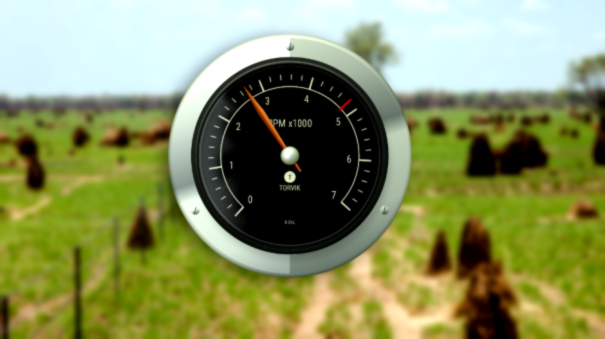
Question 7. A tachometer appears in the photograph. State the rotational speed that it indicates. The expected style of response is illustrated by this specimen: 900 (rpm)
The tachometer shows 2700 (rpm)
